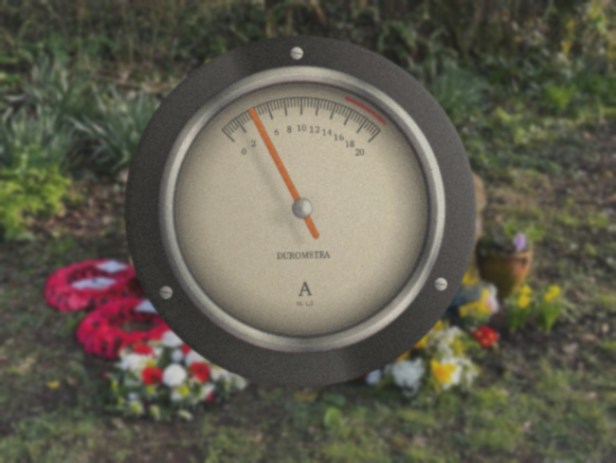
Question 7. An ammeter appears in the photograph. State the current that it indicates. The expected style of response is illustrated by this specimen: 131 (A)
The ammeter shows 4 (A)
